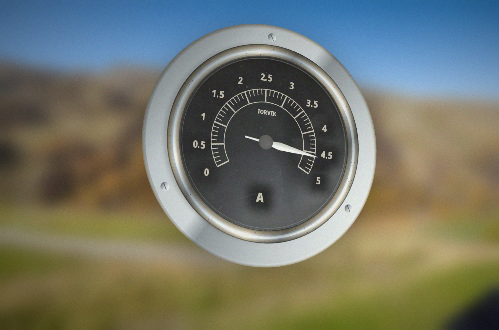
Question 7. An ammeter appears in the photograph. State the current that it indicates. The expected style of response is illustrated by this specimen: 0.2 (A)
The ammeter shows 4.6 (A)
